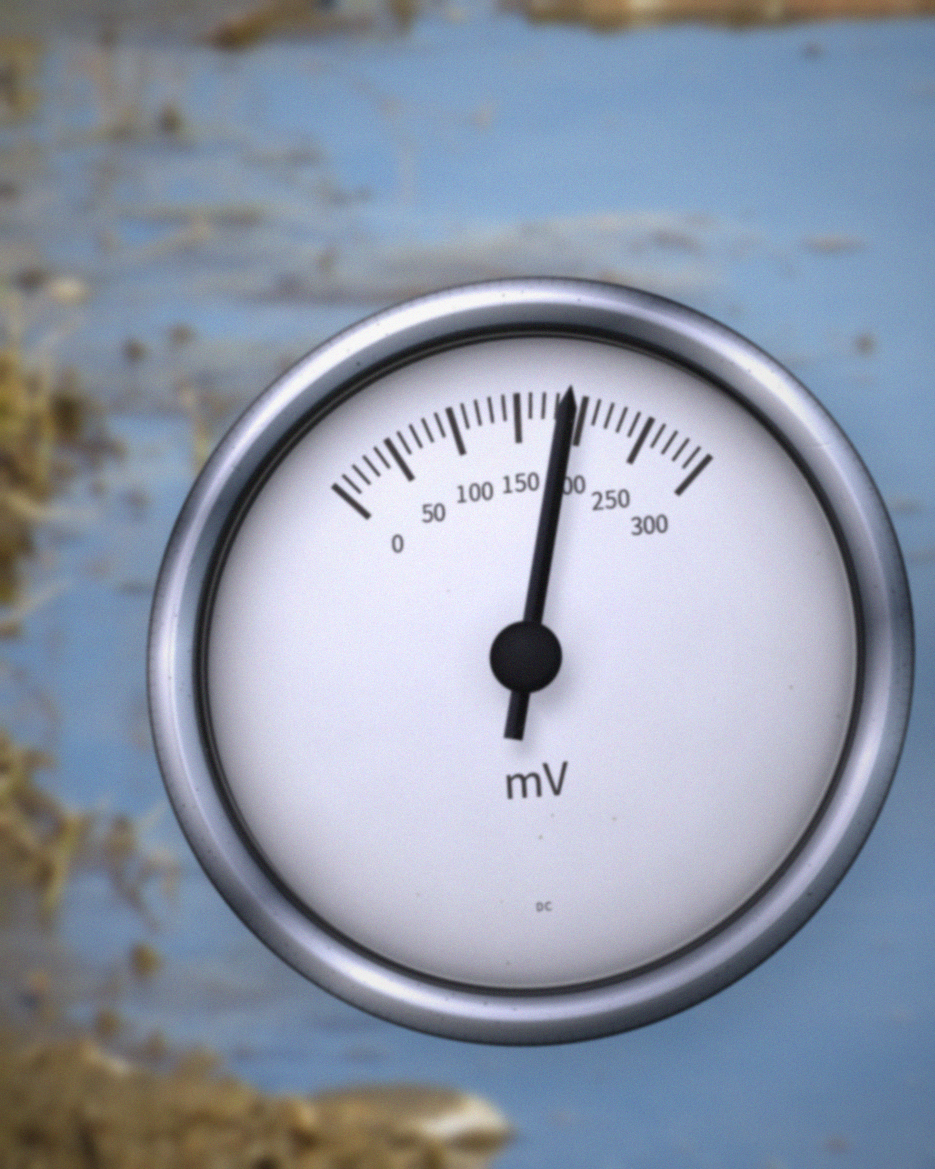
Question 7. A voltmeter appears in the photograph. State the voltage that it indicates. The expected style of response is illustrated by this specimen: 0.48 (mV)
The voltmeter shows 190 (mV)
